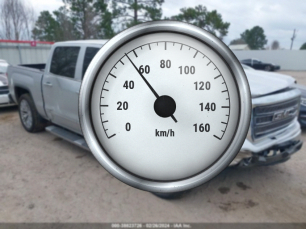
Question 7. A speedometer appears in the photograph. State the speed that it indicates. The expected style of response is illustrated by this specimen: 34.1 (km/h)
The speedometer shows 55 (km/h)
